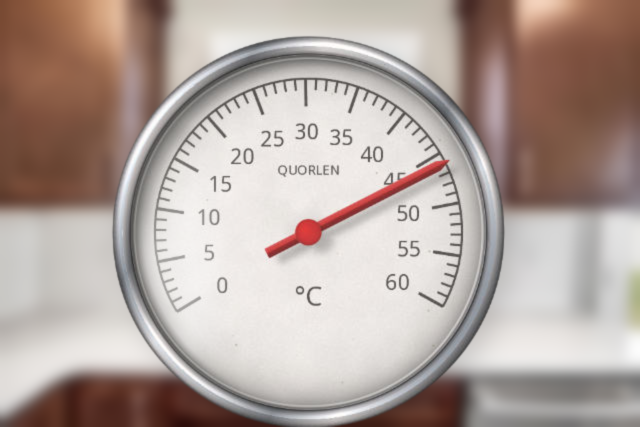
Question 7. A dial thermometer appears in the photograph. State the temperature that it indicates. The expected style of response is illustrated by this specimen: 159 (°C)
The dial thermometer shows 46 (°C)
